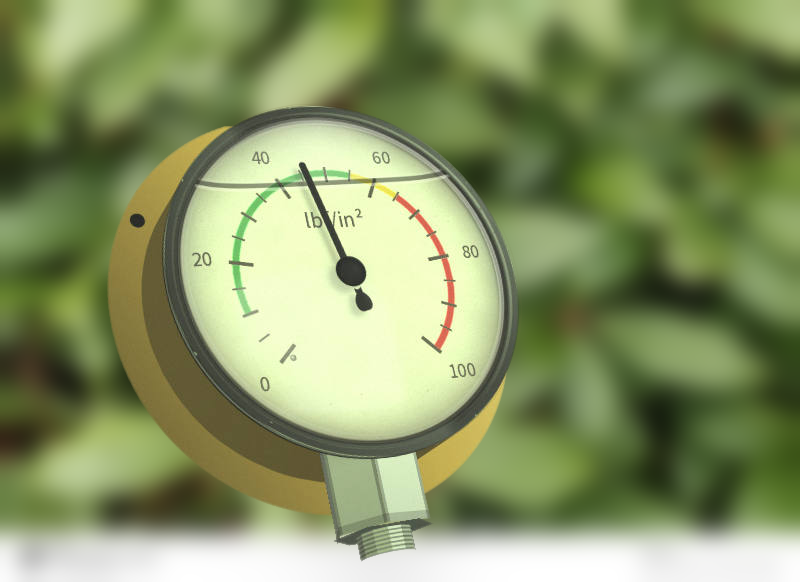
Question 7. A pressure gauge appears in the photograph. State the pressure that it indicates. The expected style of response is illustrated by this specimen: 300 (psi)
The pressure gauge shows 45 (psi)
